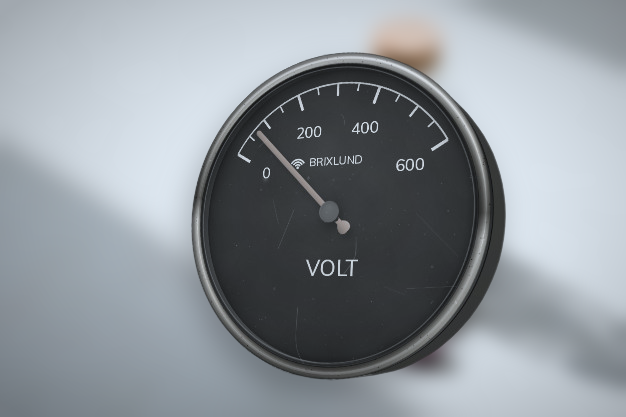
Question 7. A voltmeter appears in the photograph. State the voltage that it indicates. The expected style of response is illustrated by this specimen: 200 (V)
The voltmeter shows 75 (V)
